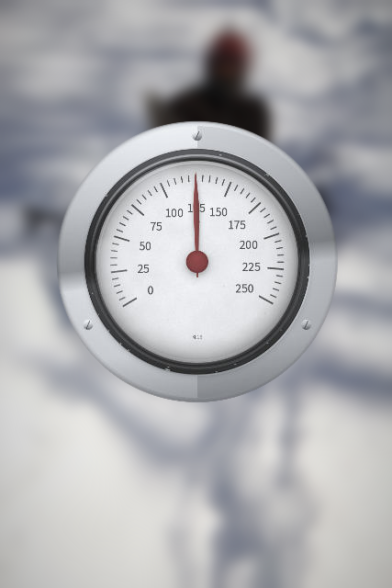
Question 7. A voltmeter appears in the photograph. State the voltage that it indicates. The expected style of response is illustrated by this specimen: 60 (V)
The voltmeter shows 125 (V)
